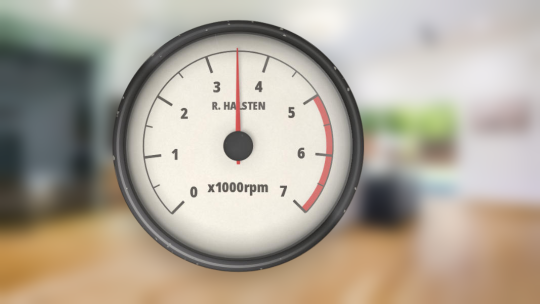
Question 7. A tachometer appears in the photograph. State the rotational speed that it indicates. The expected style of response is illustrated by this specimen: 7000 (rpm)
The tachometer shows 3500 (rpm)
